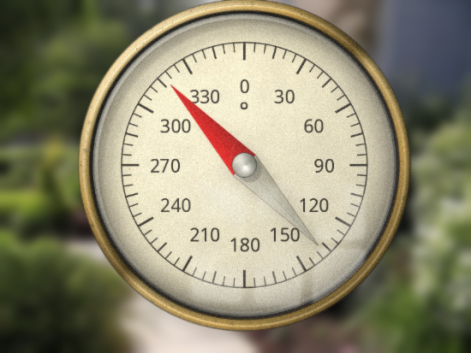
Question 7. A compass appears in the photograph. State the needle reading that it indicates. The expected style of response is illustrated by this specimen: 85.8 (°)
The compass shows 317.5 (°)
